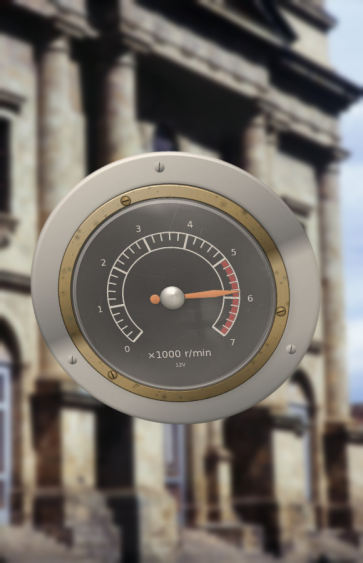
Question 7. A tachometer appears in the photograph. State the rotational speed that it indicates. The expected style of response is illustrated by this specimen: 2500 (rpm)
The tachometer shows 5800 (rpm)
